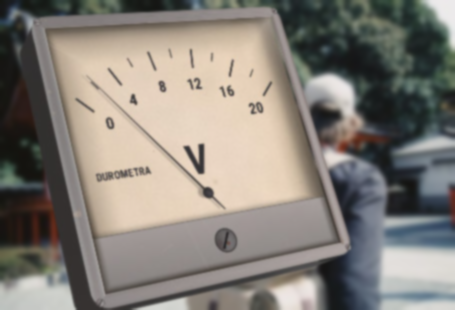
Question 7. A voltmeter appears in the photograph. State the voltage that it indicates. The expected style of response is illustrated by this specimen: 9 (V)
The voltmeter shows 2 (V)
